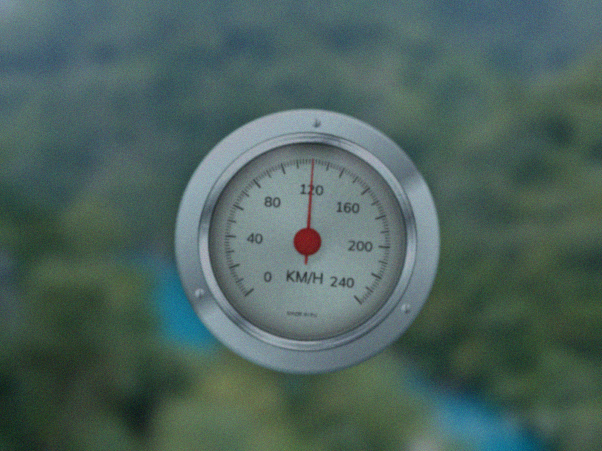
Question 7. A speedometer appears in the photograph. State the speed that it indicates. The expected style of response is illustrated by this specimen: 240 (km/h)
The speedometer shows 120 (km/h)
